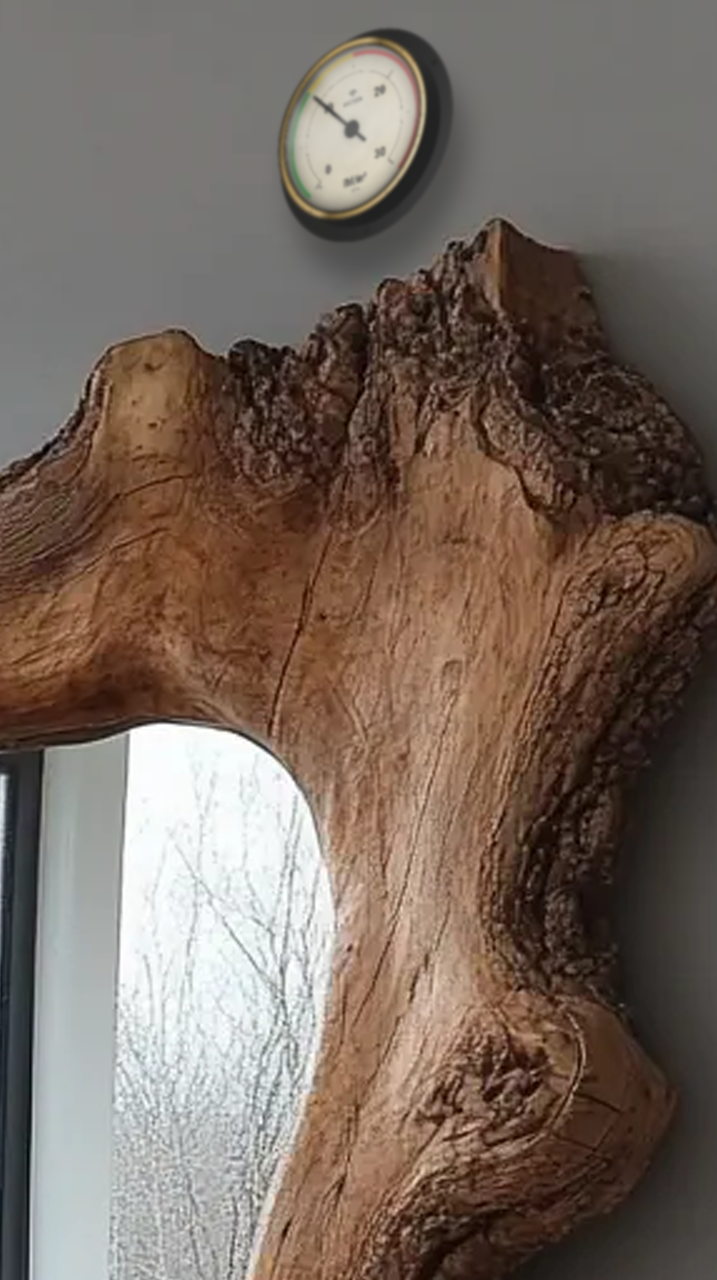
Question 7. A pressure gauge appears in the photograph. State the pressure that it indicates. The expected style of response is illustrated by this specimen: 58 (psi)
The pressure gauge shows 10 (psi)
